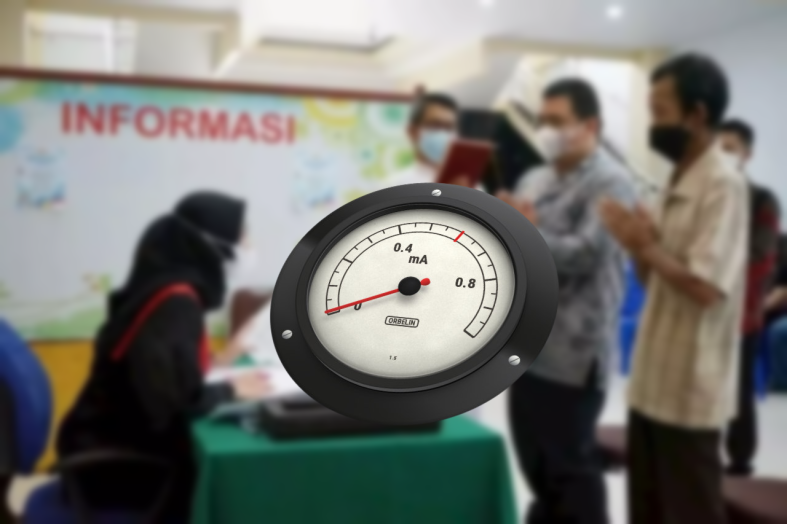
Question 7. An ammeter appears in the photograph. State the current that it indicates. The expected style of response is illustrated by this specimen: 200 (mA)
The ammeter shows 0 (mA)
